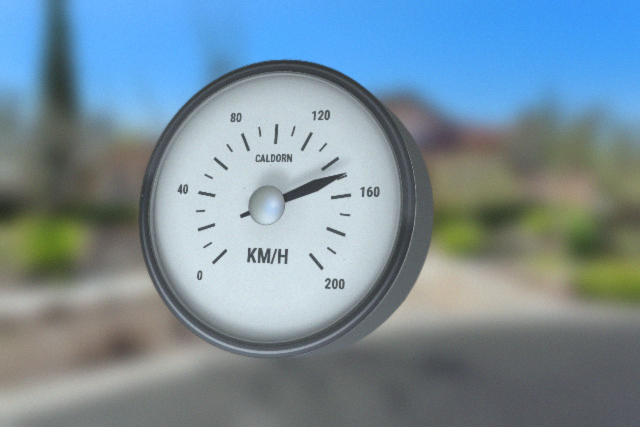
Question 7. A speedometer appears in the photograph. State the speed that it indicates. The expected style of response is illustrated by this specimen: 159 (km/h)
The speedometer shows 150 (km/h)
